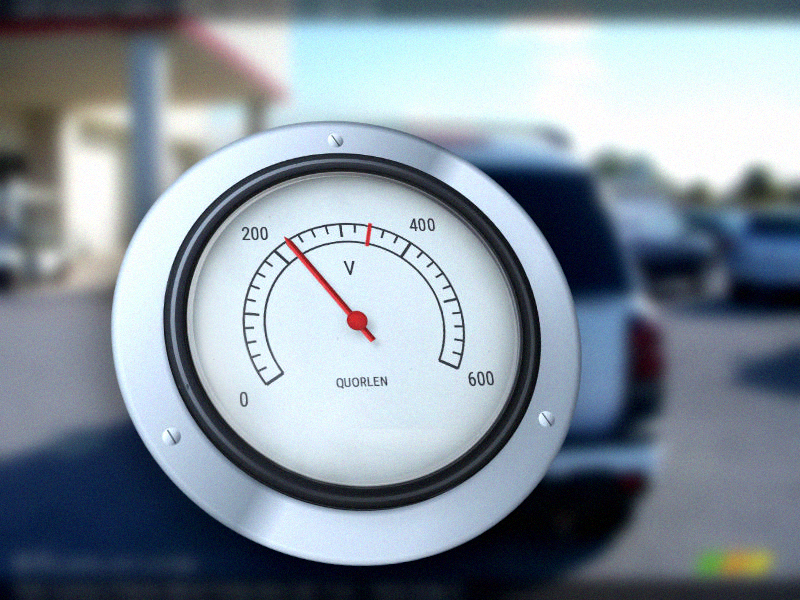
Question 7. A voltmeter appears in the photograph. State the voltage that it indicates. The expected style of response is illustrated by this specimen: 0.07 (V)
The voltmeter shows 220 (V)
